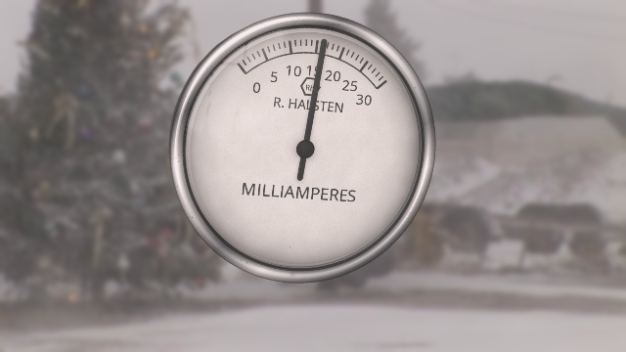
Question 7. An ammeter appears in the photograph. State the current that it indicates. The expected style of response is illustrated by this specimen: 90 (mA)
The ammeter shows 16 (mA)
